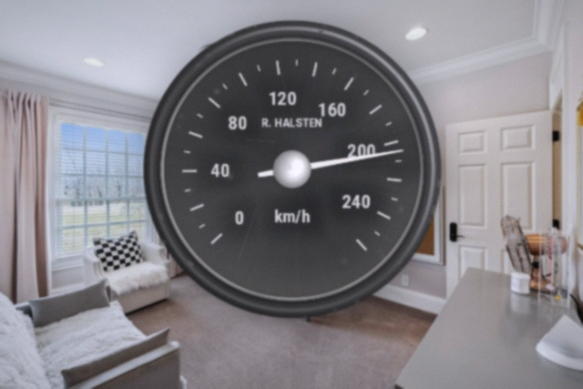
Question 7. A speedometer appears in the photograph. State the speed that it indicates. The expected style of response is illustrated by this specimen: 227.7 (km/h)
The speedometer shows 205 (km/h)
